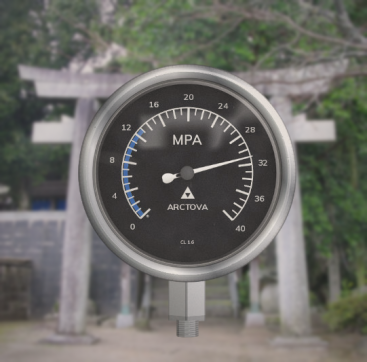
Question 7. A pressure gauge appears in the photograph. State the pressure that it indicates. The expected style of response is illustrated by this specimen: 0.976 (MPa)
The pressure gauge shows 31 (MPa)
